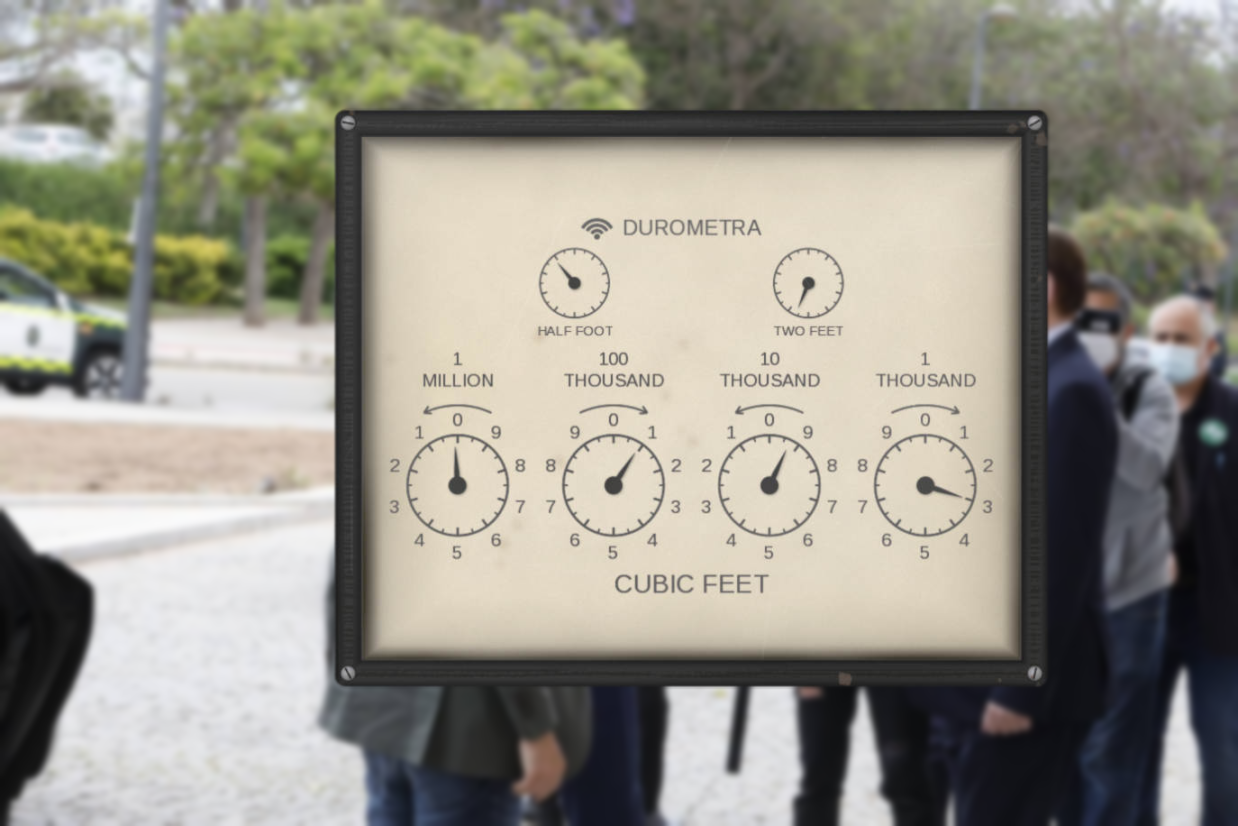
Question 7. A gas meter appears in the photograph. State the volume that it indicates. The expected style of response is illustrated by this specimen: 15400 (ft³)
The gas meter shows 9300 (ft³)
